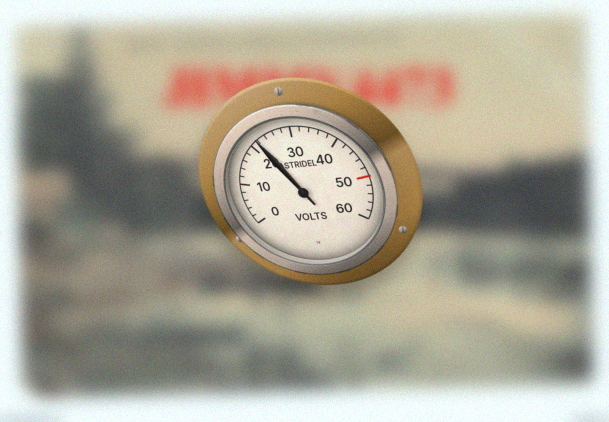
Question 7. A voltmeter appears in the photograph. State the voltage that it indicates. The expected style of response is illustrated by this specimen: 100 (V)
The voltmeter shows 22 (V)
